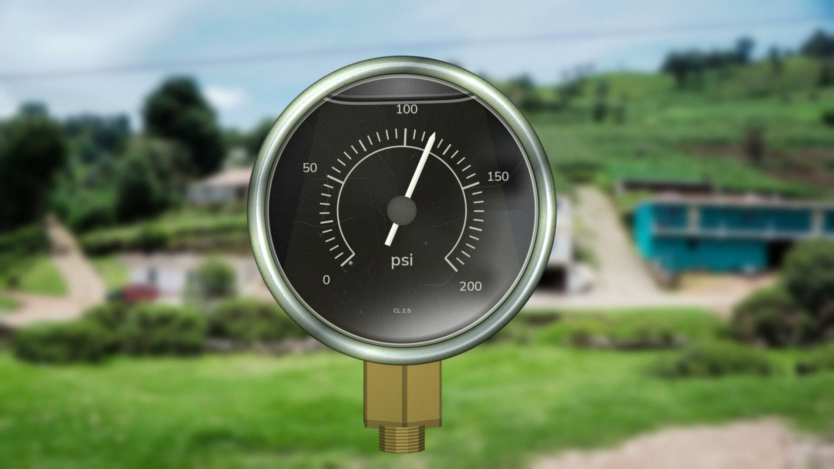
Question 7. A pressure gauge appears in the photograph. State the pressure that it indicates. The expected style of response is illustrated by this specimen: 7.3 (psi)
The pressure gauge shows 115 (psi)
